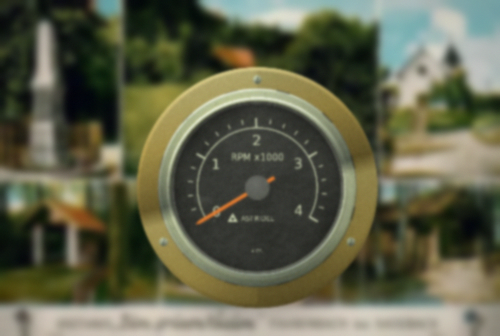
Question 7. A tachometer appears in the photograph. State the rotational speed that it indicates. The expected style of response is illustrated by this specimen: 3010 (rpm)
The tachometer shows 0 (rpm)
